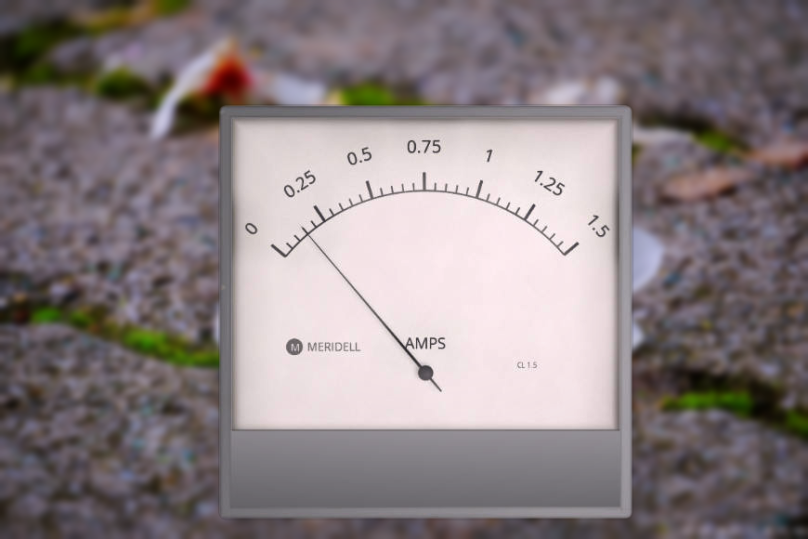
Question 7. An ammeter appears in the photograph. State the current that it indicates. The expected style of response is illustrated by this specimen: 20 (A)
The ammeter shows 0.15 (A)
